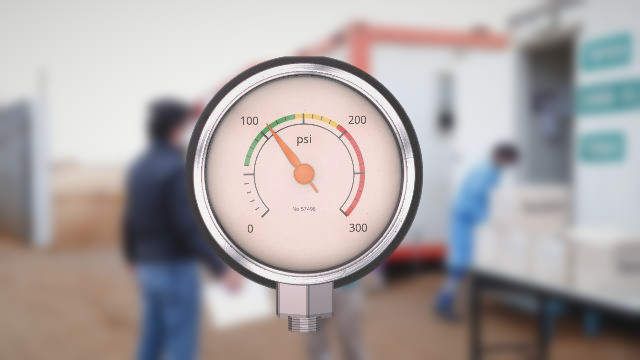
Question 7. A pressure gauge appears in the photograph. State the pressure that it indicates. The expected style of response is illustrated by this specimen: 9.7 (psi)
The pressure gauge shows 110 (psi)
